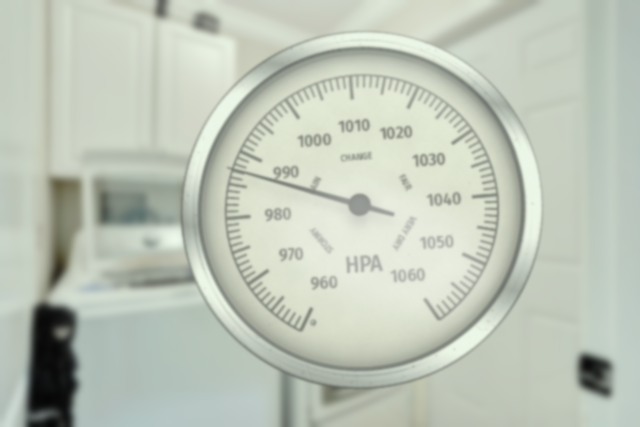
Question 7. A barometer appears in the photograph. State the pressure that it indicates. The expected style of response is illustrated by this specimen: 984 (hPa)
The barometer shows 987 (hPa)
